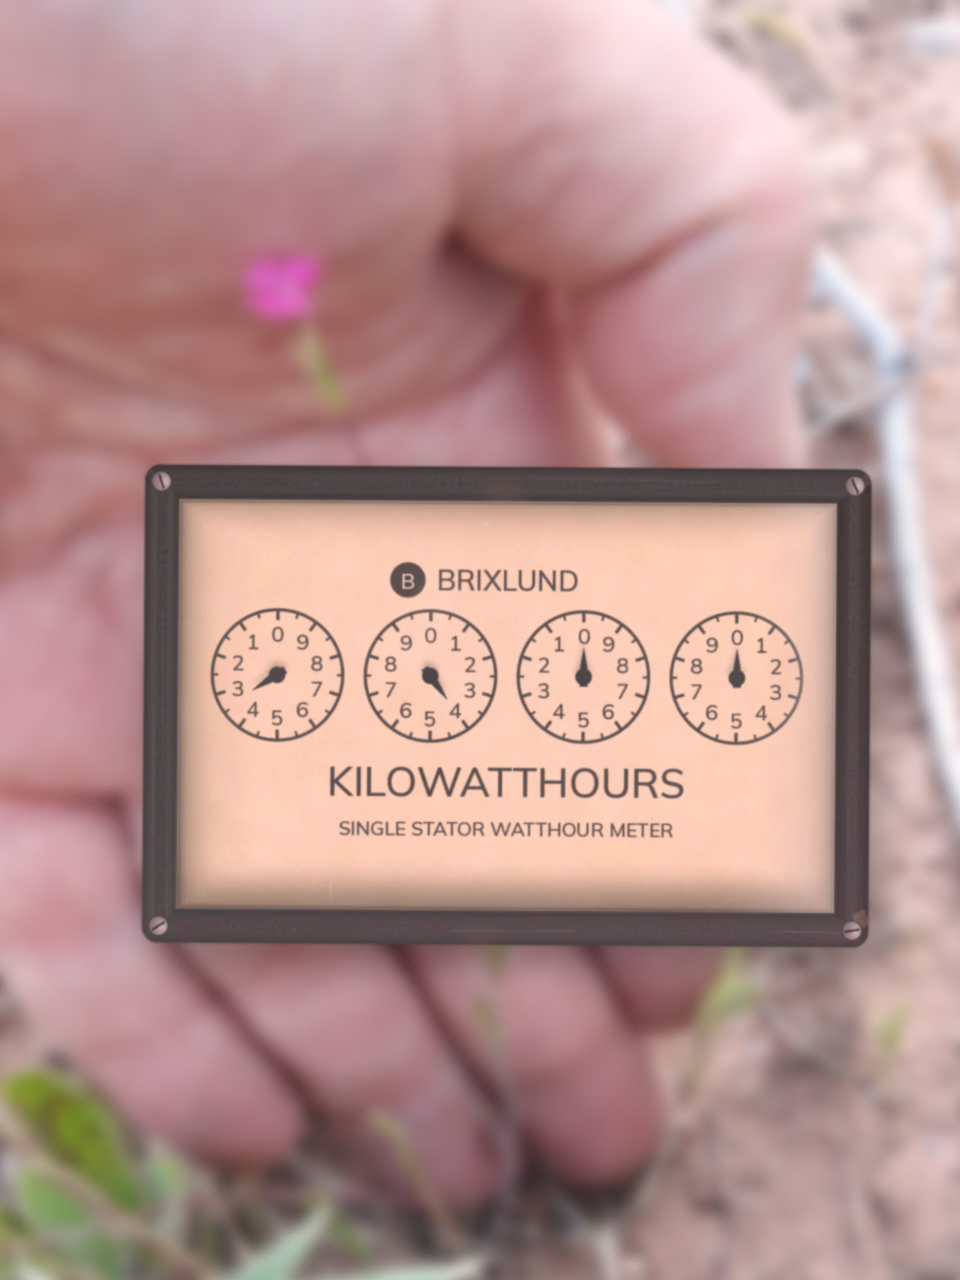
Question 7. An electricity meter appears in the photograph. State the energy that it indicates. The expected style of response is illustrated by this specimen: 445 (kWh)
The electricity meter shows 3400 (kWh)
